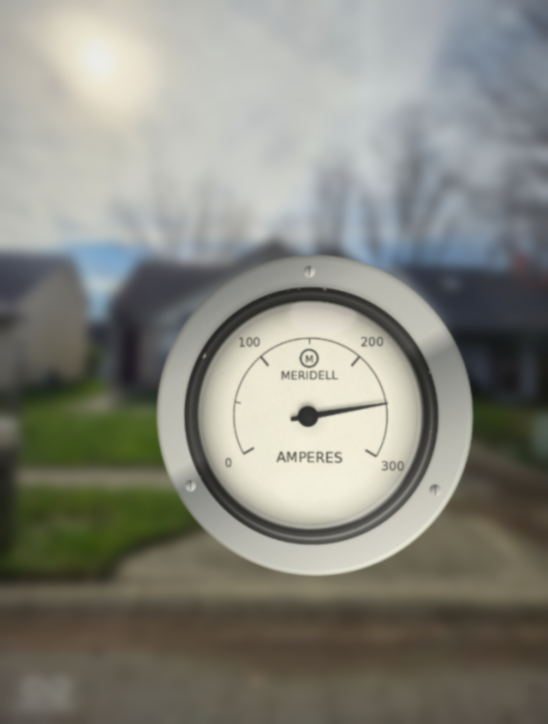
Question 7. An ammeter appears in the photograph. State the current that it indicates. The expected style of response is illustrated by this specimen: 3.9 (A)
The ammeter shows 250 (A)
